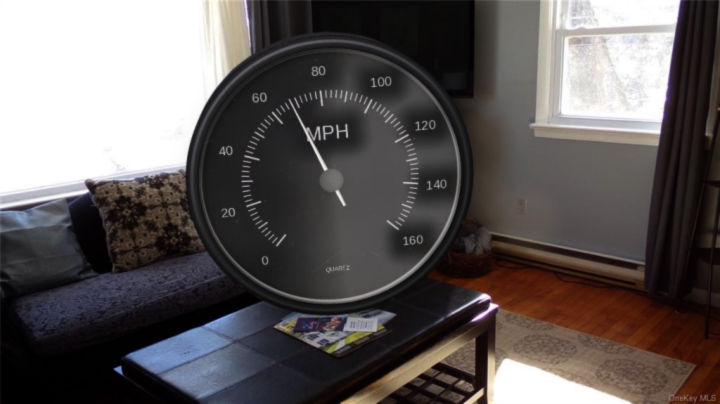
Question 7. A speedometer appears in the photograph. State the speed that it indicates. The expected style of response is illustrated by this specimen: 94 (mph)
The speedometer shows 68 (mph)
